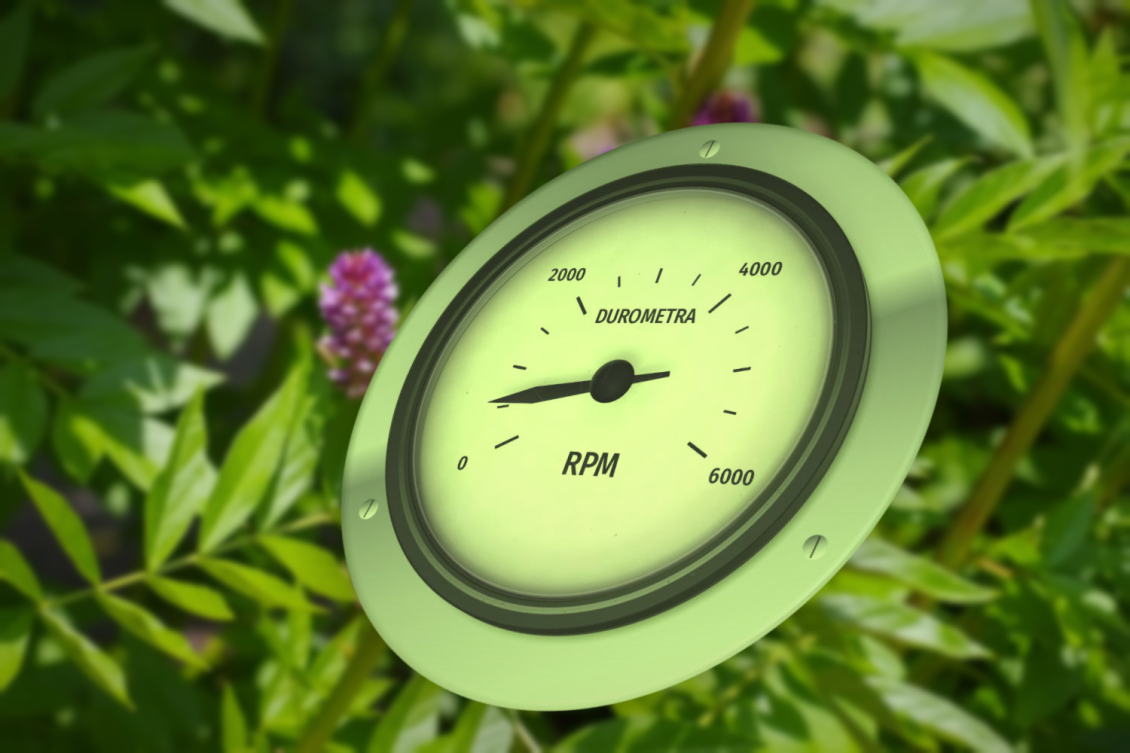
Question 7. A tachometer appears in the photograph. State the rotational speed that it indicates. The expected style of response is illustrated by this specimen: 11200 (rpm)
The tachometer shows 500 (rpm)
